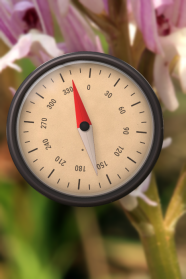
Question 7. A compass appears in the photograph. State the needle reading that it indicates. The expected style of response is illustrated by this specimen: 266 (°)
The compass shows 340 (°)
